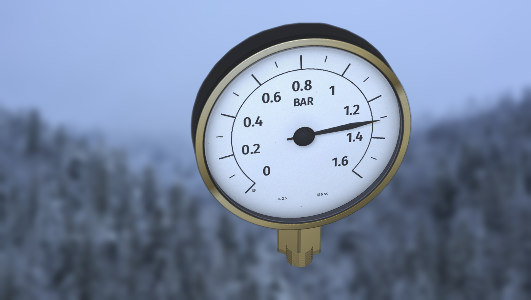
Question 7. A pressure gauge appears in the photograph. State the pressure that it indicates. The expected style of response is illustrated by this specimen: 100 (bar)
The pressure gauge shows 1.3 (bar)
